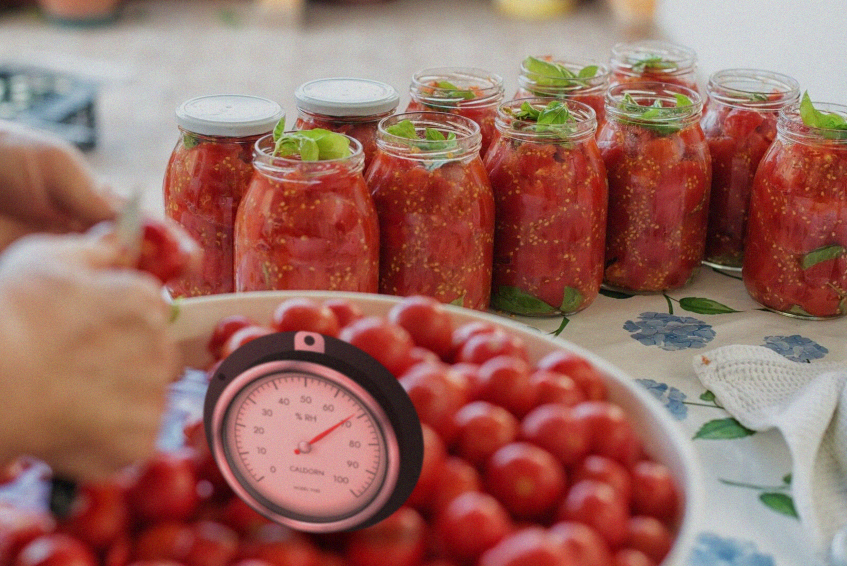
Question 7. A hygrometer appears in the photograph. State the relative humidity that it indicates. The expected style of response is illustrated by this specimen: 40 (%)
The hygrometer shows 68 (%)
